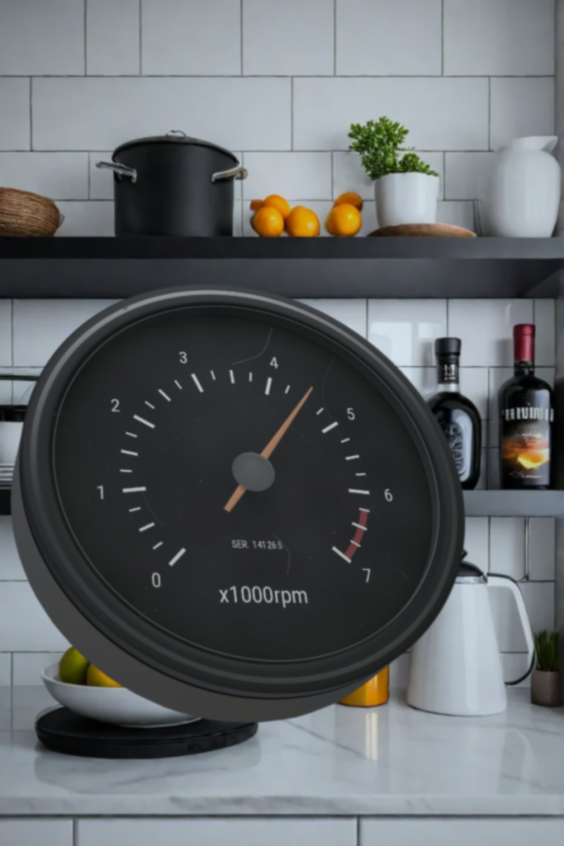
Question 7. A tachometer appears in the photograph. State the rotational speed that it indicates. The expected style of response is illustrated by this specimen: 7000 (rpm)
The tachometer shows 4500 (rpm)
